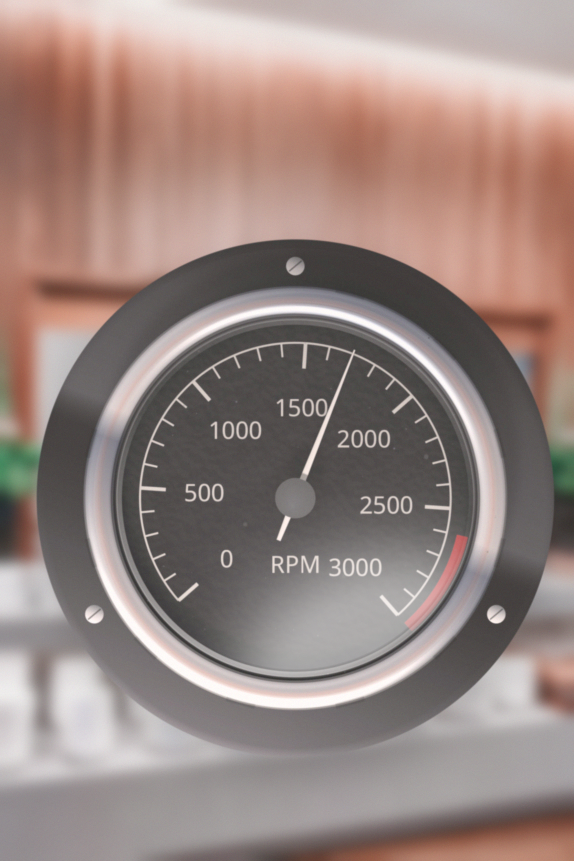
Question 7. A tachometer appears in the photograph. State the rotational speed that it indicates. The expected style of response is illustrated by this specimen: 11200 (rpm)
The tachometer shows 1700 (rpm)
